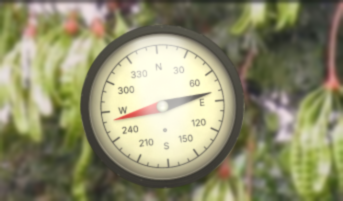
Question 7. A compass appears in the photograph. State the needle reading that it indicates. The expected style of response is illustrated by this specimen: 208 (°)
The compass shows 260 (°)
